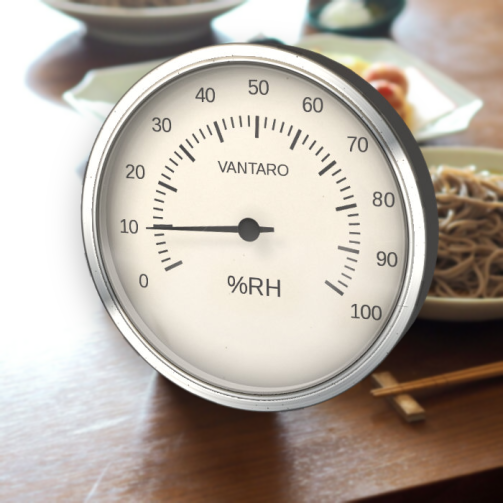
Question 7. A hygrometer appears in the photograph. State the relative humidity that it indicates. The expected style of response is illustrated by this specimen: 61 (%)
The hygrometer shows 10 (%)
